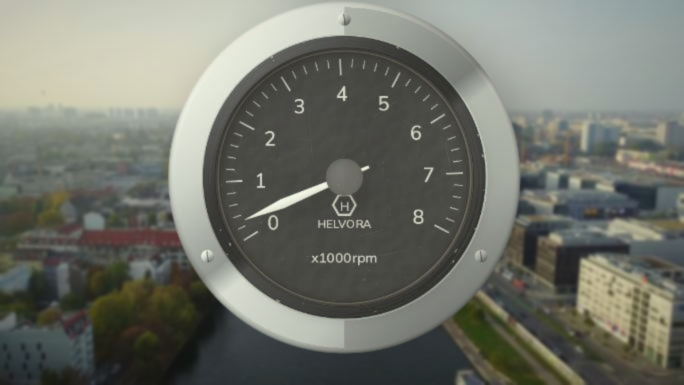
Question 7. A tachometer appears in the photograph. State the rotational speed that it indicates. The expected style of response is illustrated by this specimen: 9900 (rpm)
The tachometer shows 300 (rpm)
